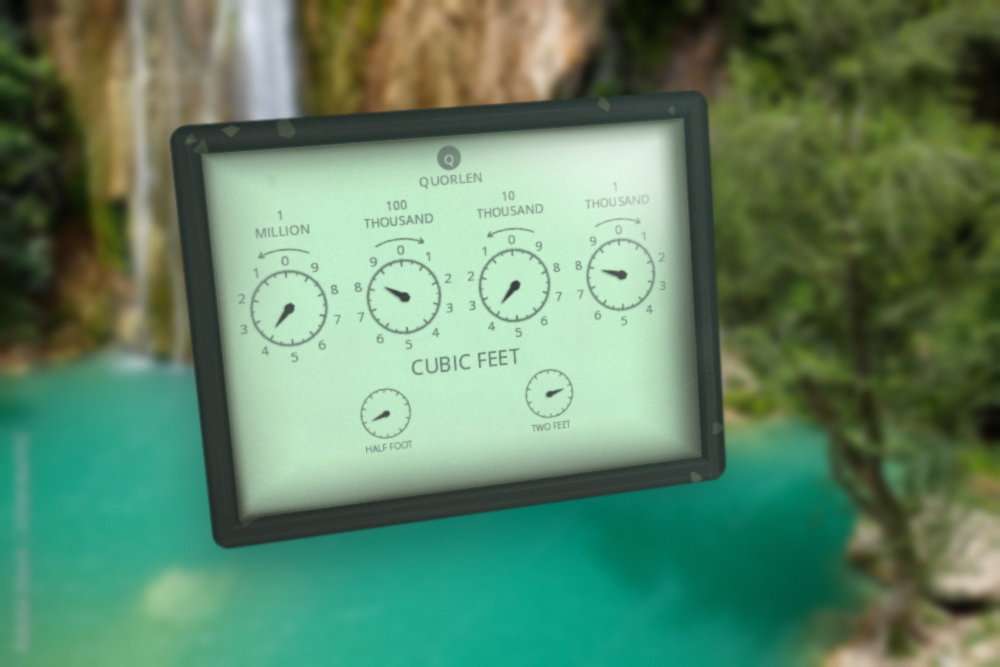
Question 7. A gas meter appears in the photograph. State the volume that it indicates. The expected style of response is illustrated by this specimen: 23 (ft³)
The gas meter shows 383800 (ft³)
